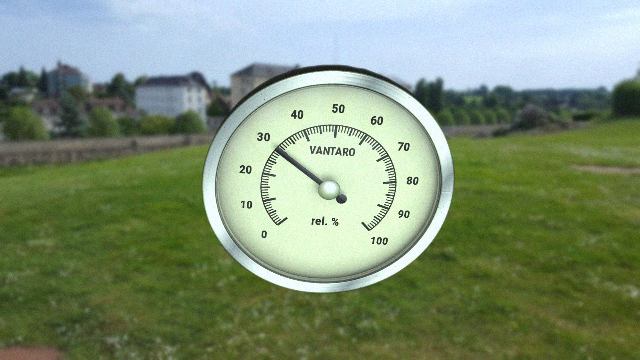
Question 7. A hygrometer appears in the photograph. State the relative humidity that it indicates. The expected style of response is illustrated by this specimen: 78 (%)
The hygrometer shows 30 (%)
